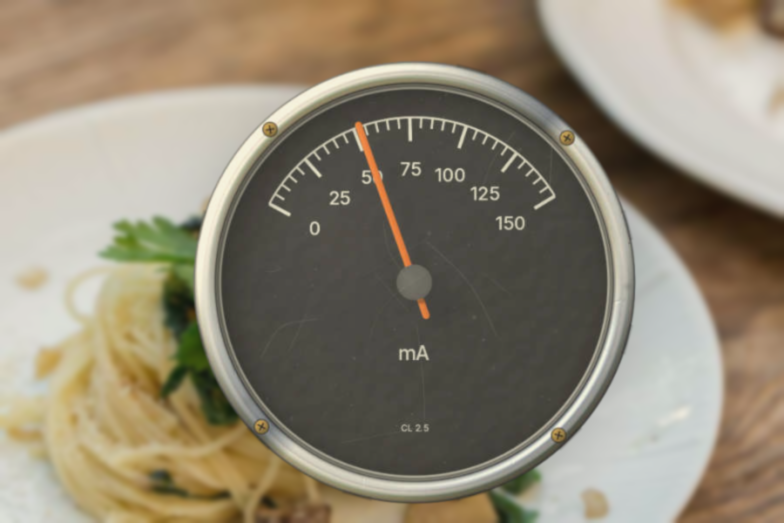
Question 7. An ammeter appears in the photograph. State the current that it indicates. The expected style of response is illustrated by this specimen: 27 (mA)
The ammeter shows 52.5 (mA)
